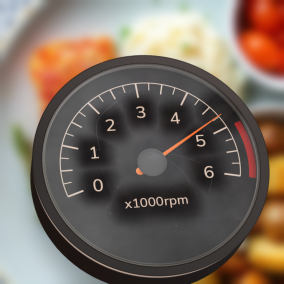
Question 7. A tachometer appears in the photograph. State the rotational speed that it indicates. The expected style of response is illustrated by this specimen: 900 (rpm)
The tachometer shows 4750 (rpm)
